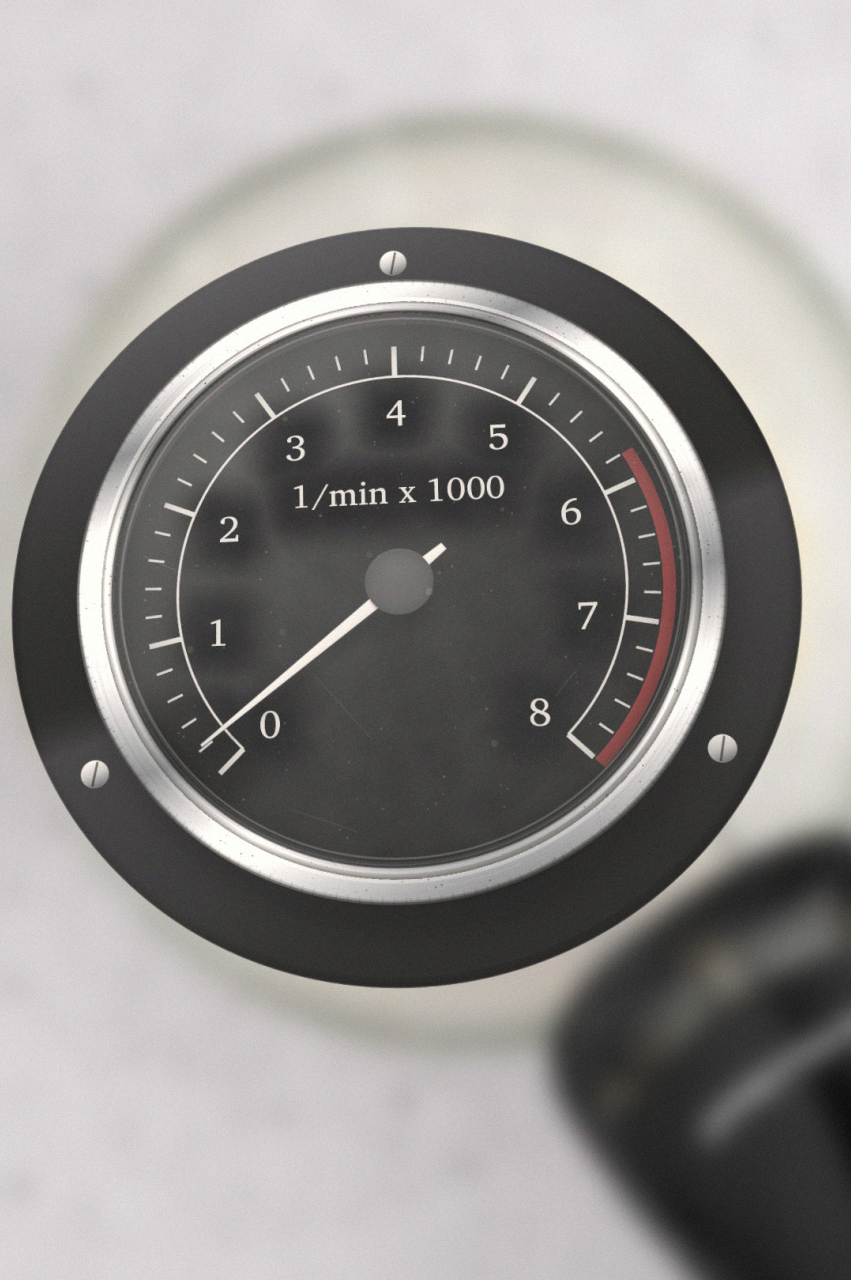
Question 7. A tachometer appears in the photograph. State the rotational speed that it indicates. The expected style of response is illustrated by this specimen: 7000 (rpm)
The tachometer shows 200 (rpm)
